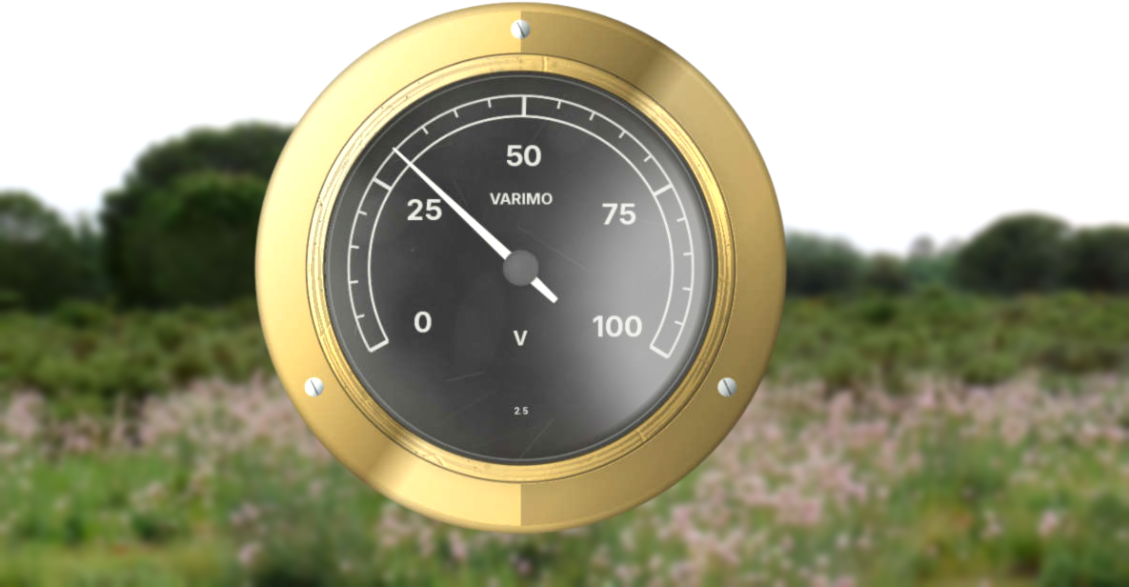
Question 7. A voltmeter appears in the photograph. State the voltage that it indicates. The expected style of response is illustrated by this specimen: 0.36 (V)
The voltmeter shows 30 (V)
